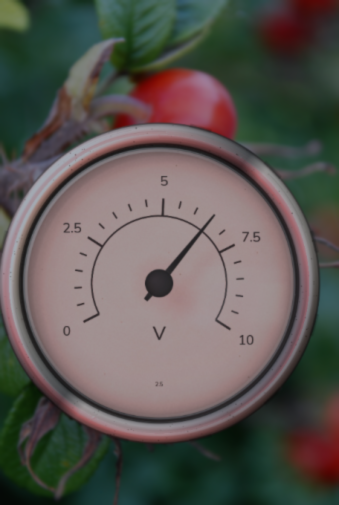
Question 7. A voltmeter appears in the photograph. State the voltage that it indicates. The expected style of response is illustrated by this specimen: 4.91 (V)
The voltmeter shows 6.5 (V)
